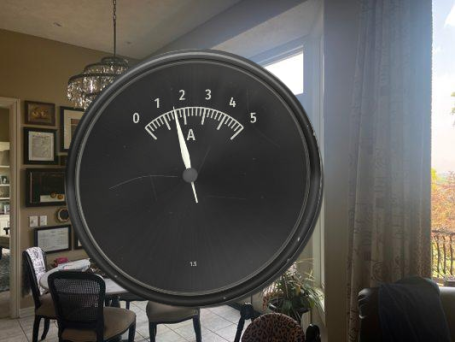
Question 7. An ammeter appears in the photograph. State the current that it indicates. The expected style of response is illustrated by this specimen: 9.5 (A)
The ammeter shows 1.6 (A)
